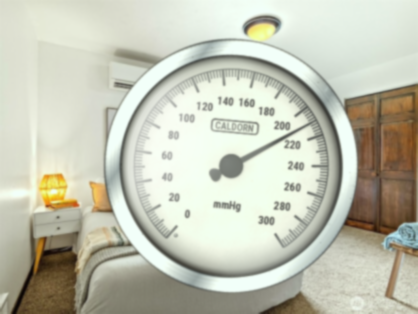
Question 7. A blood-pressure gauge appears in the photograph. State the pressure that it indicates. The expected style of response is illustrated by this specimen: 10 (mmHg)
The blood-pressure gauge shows 210 (mmHg)
